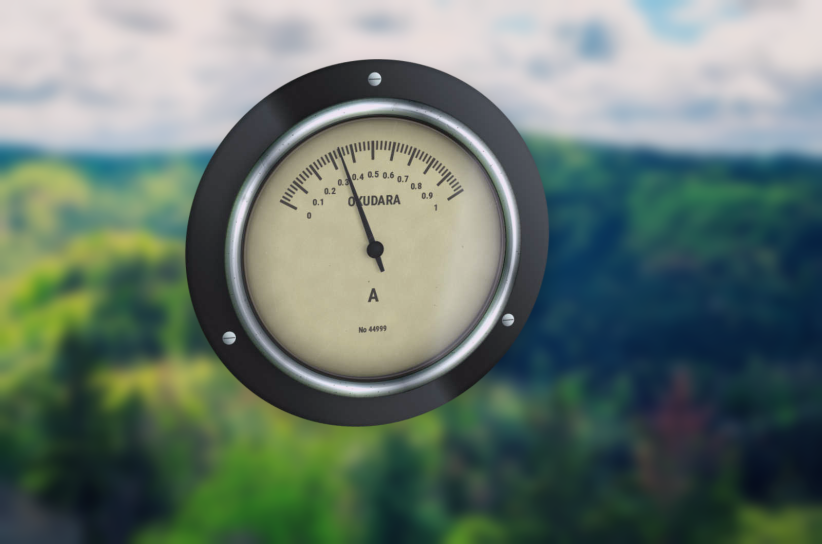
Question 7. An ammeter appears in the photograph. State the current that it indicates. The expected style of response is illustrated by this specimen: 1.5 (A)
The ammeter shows 0.34 (A)
